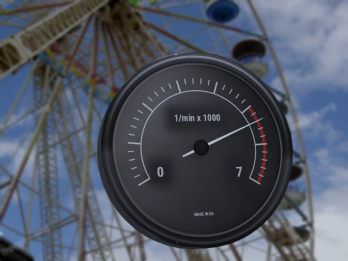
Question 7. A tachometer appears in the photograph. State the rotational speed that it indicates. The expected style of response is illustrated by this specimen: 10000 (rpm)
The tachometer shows 5400 (rpm)
